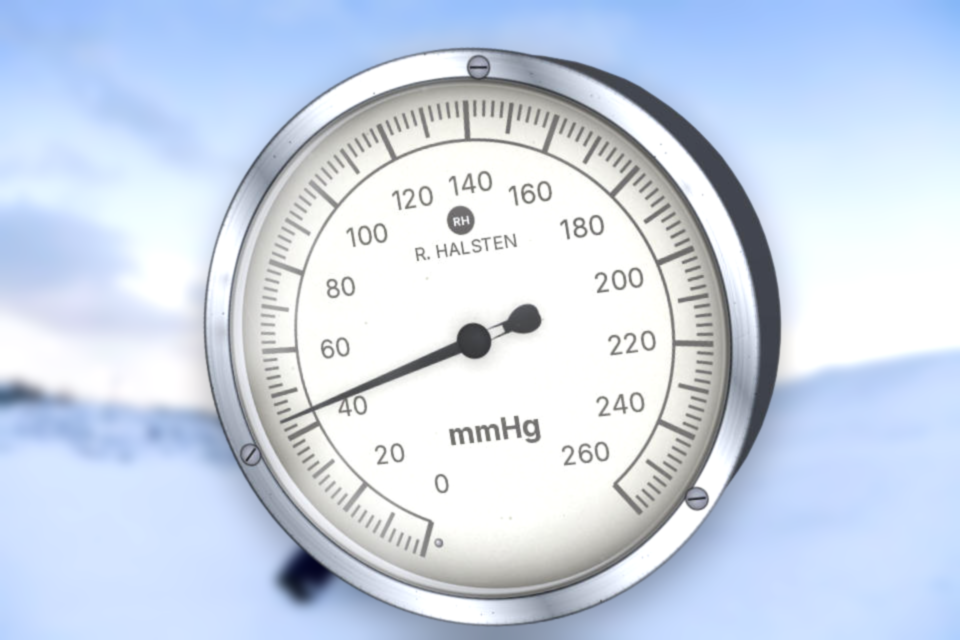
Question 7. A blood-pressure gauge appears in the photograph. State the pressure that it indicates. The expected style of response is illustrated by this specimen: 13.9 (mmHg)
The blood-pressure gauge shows 44 (mmHg)
